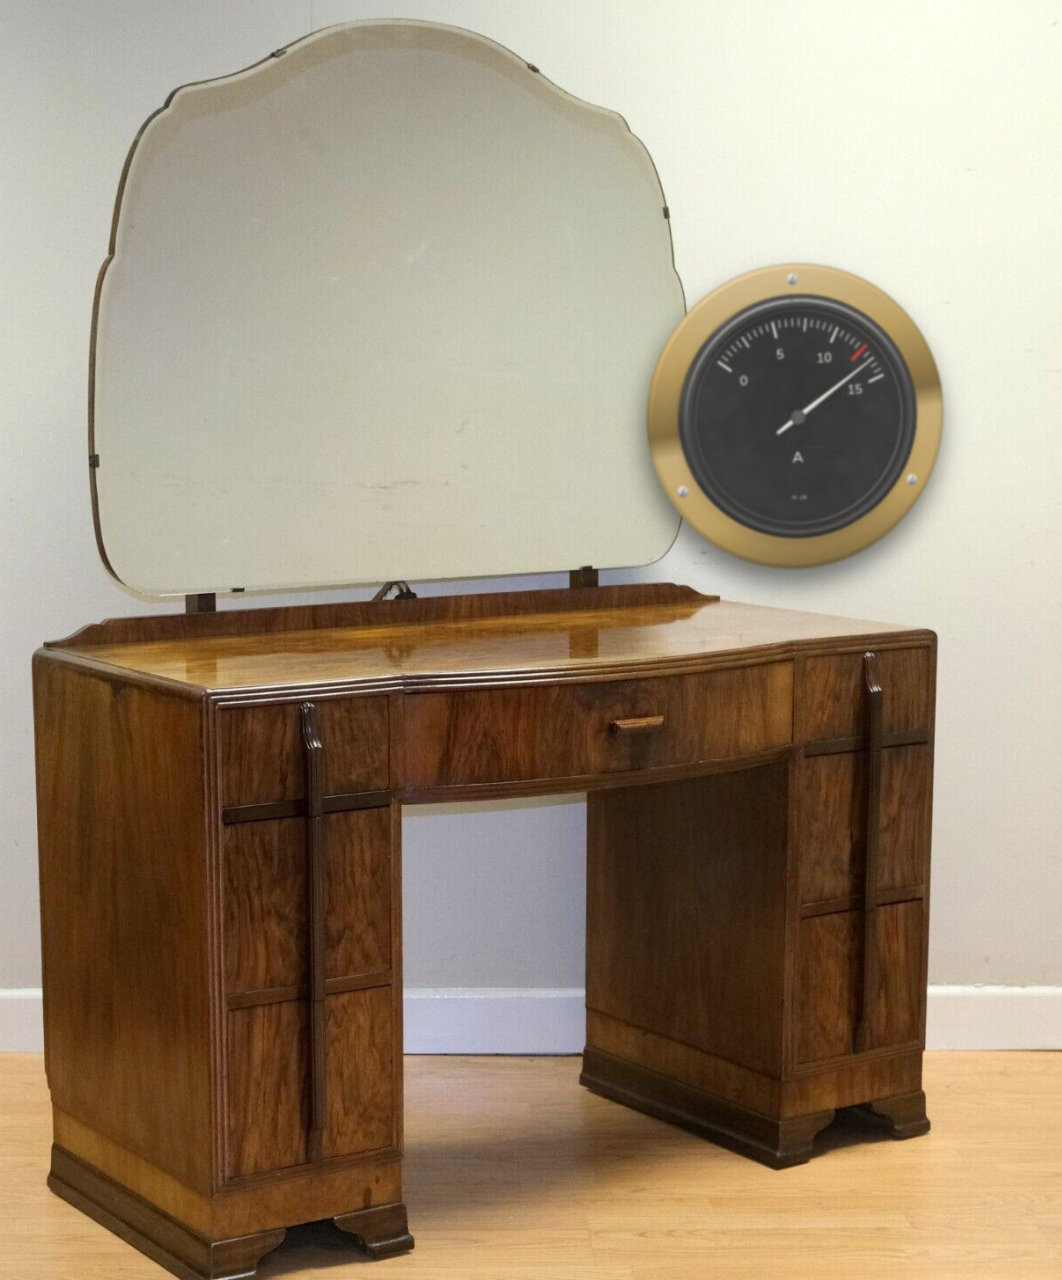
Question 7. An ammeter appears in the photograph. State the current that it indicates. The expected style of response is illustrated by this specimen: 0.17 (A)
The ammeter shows 13.5 (A)
